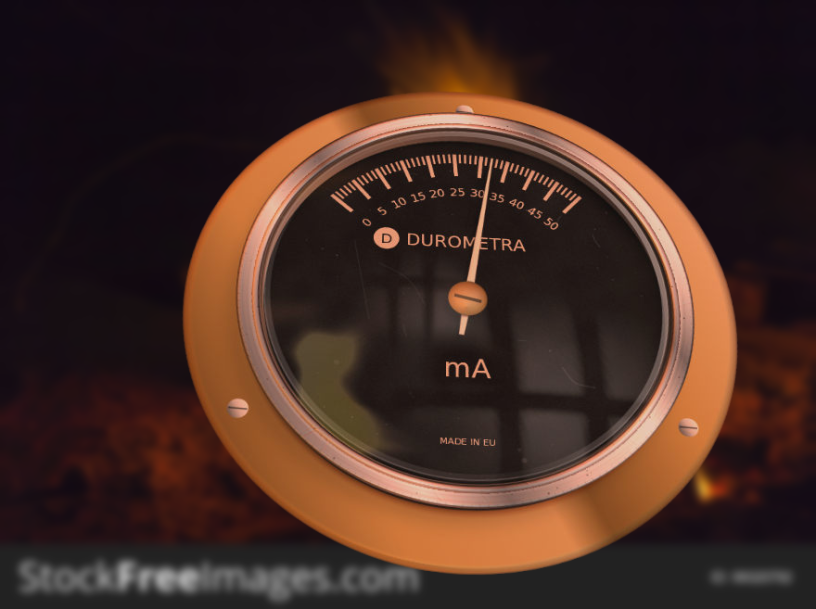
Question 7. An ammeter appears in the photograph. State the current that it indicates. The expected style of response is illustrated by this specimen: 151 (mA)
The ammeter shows 32 (mA)
